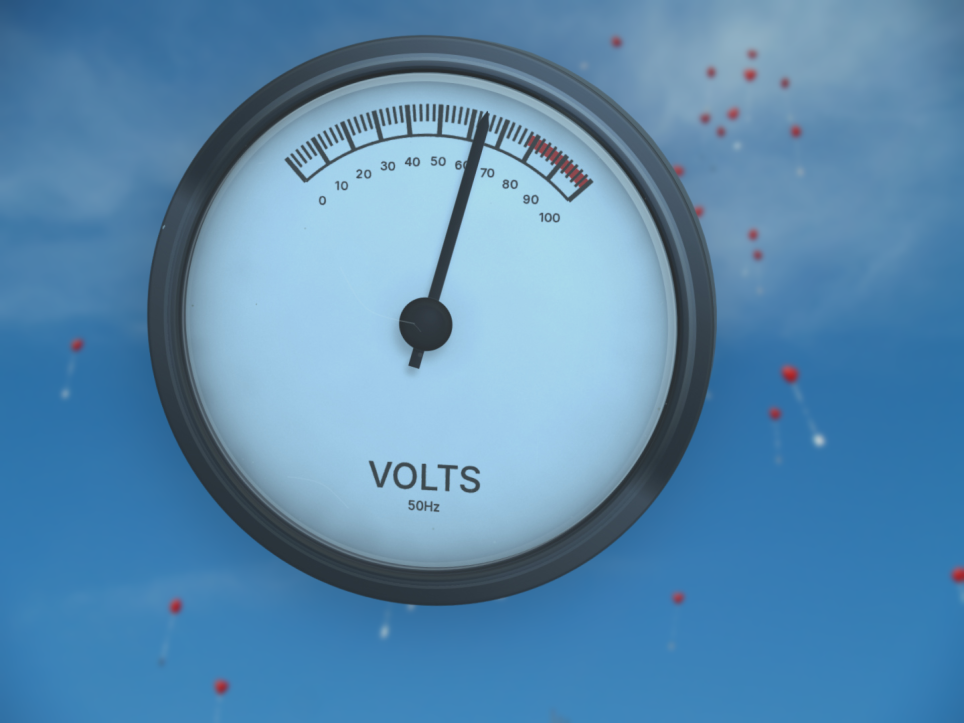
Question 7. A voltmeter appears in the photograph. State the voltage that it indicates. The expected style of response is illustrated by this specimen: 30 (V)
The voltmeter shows 64 (V)
